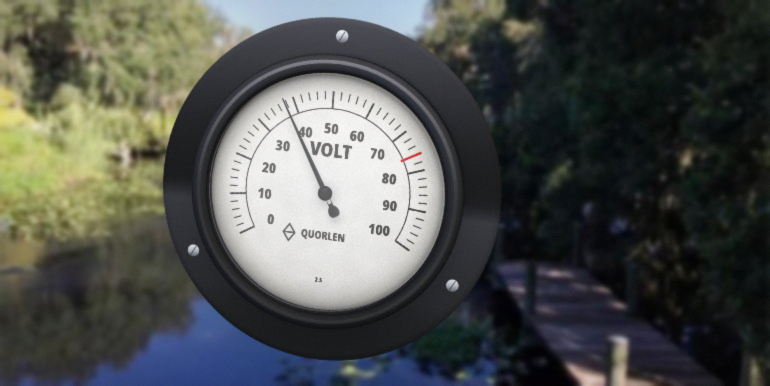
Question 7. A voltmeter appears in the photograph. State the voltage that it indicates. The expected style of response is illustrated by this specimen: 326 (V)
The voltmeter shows 38 (V)
